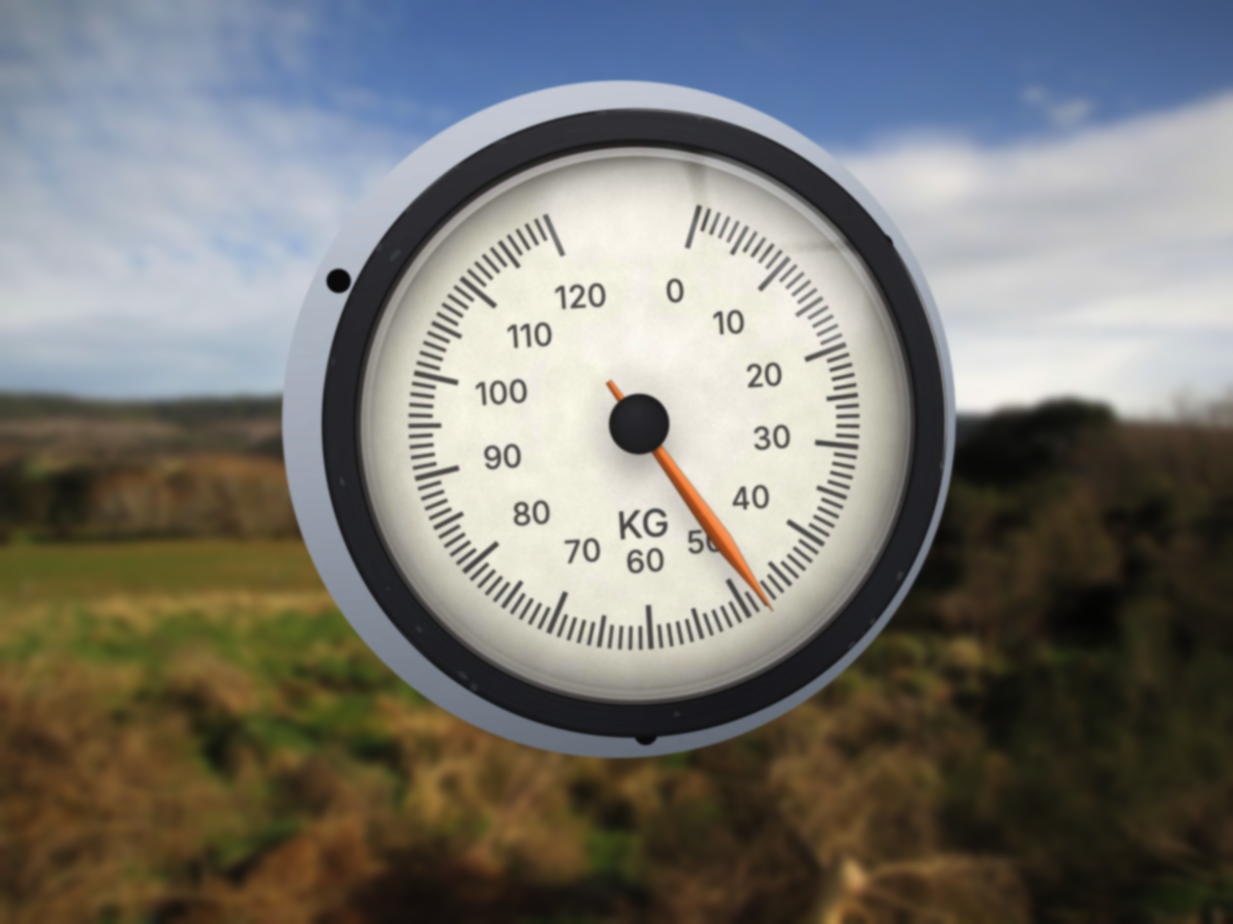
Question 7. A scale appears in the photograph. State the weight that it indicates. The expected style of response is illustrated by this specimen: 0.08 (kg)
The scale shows 48 (kg)
